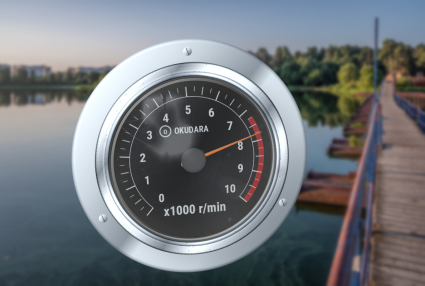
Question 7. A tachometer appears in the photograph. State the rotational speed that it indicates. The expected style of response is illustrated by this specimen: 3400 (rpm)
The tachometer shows 7750 (rpm)
